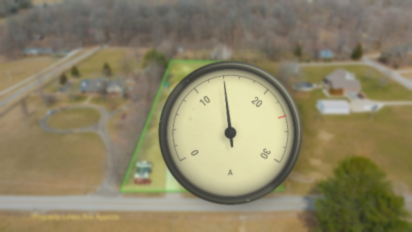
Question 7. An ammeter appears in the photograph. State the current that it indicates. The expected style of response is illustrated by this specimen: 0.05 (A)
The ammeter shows 14 (A)
